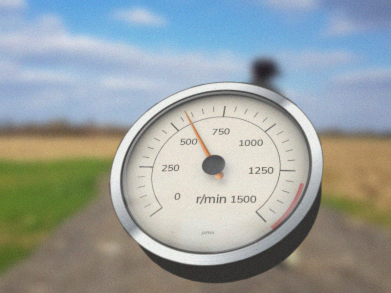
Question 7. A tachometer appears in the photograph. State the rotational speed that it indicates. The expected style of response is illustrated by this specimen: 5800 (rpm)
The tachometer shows 575 (rpm)
